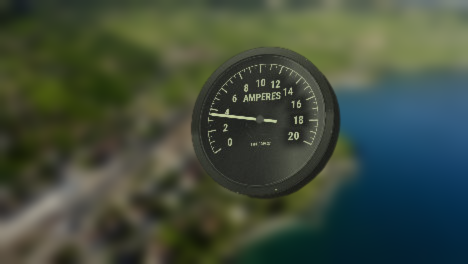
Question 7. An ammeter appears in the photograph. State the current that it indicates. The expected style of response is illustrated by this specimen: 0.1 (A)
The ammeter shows 3.5 (A)
